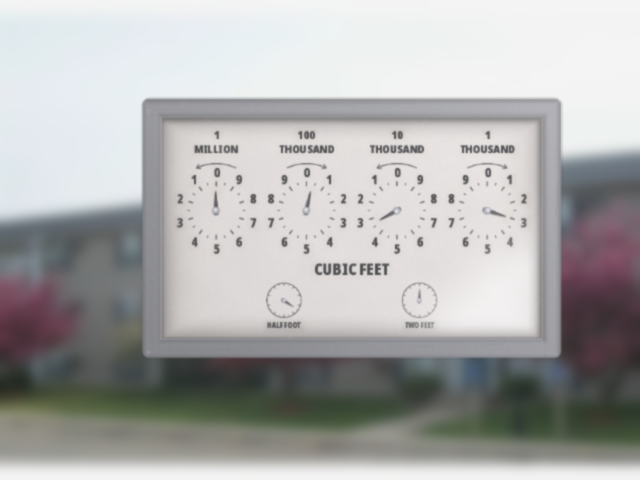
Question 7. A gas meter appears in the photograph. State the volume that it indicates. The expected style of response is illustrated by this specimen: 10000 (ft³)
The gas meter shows 3300 (ft³)
